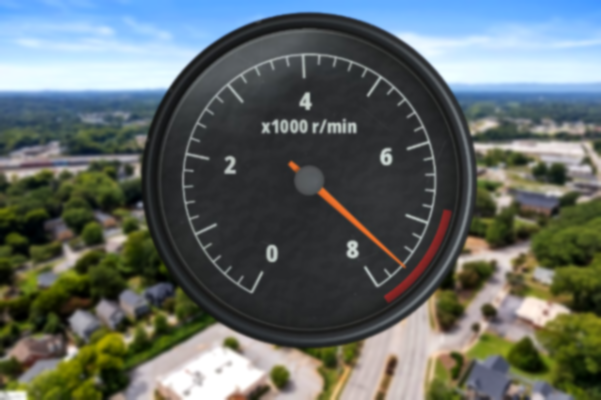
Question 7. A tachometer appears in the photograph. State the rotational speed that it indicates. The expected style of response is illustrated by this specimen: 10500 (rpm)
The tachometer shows 7600 (rpm)
